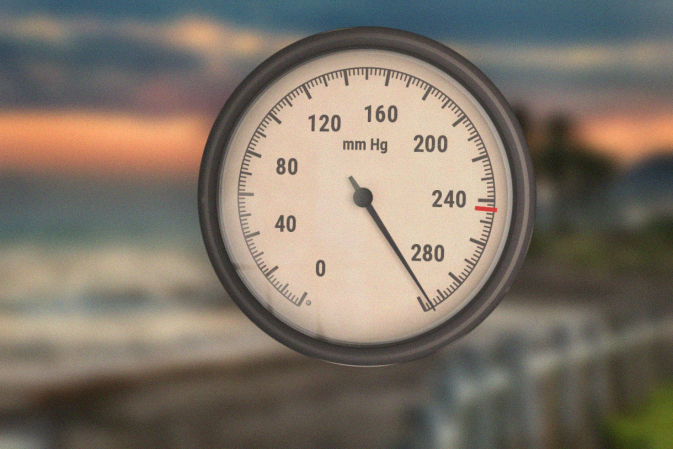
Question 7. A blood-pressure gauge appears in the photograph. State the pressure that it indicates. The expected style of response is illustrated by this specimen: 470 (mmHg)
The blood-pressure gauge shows 296 (mmHg)
